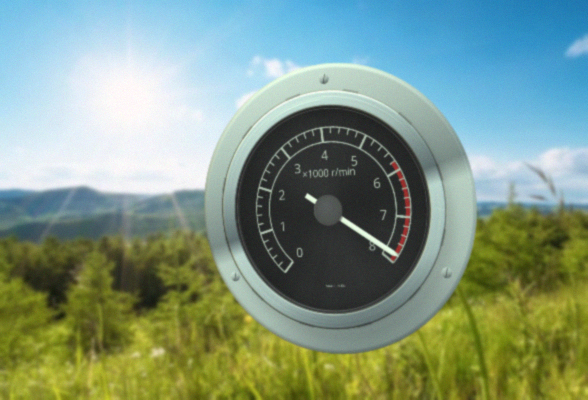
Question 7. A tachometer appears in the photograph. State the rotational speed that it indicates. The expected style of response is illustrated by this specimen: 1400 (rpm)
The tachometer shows 7800 (rpm)
